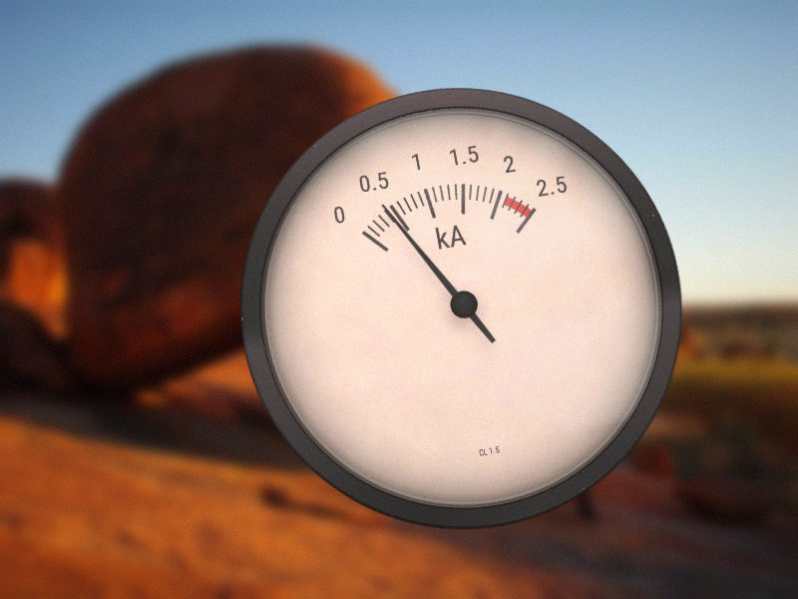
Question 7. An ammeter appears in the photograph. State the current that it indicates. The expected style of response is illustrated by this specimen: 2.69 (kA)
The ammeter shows 0.4 (kA)
